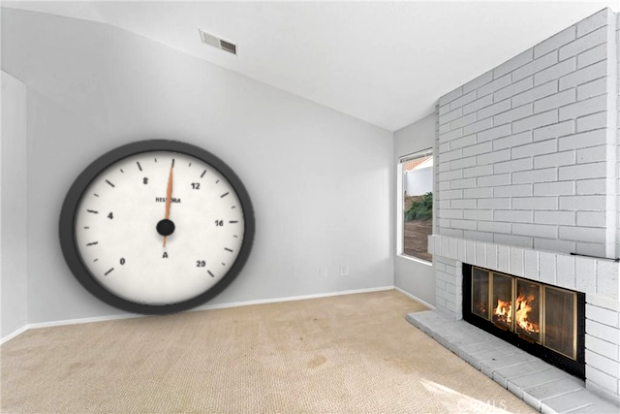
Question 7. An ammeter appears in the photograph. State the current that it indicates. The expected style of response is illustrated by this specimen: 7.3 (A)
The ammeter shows 10 (A)
